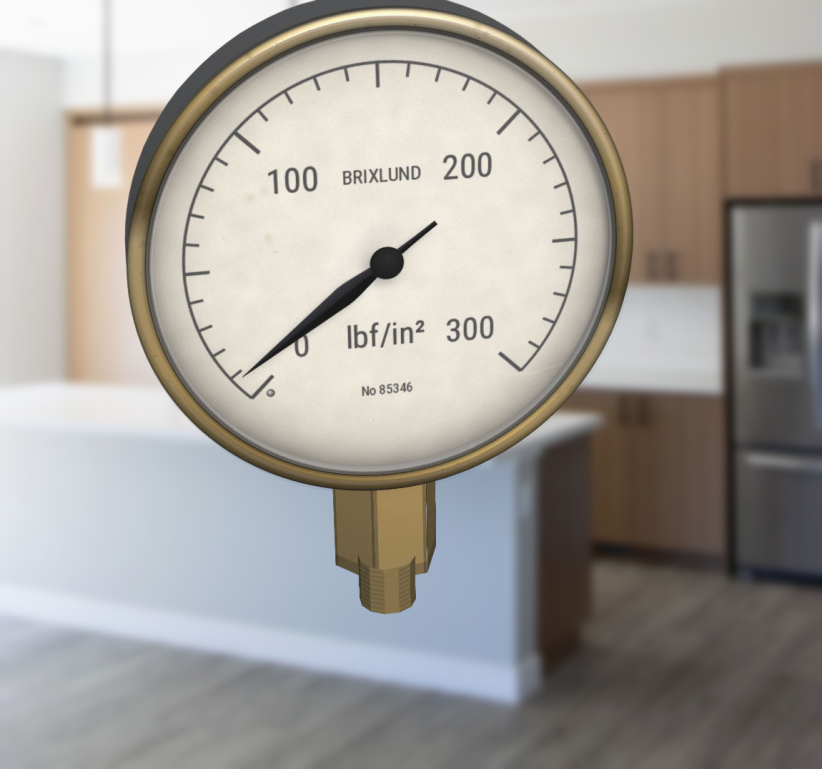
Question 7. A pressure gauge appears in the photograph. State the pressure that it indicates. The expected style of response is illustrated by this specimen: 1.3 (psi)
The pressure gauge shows 10 (psi)
